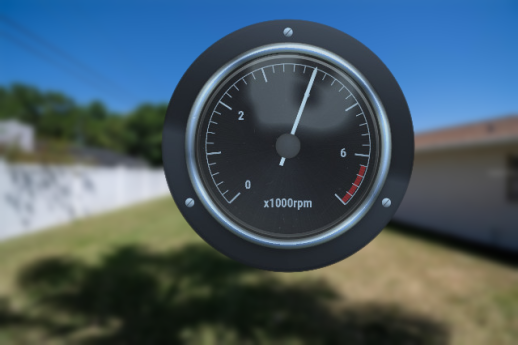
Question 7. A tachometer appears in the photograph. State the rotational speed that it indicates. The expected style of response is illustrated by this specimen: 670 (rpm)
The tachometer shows 4000 (rpm)
